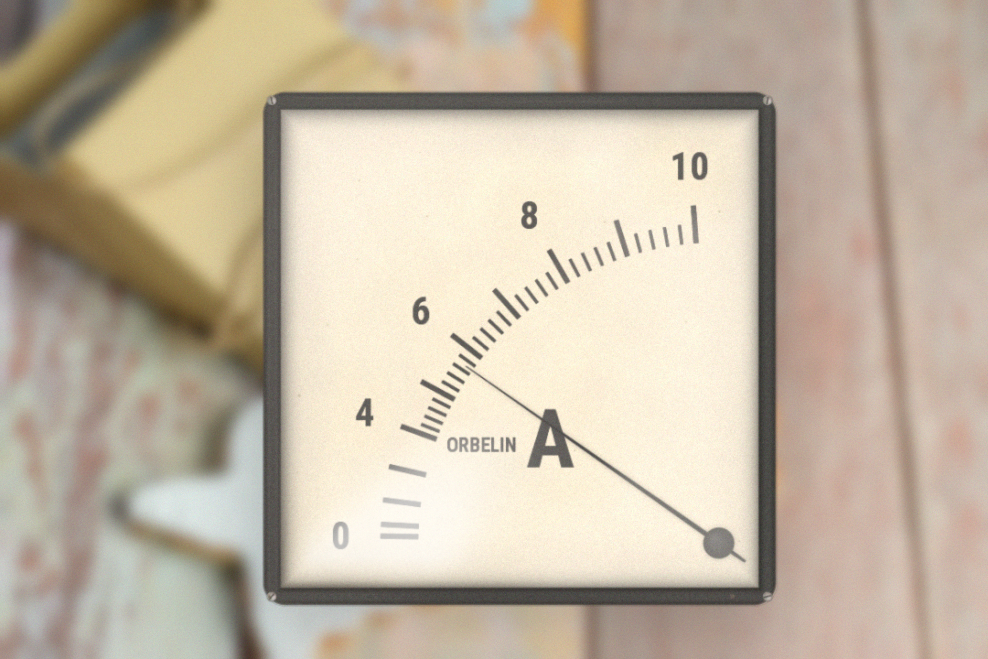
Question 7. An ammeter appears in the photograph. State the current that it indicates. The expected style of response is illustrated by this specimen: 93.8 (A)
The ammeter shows 5.7 (A)
